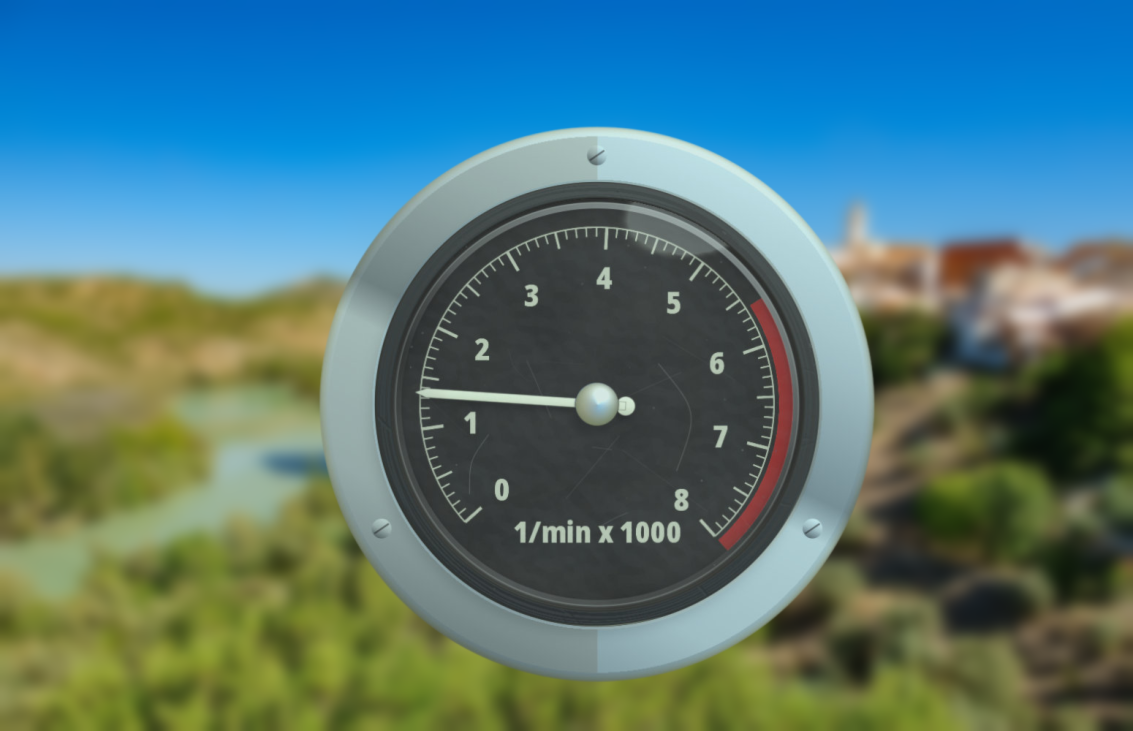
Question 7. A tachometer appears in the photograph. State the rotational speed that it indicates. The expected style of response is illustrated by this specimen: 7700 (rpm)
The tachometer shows 1350 (rpm)
